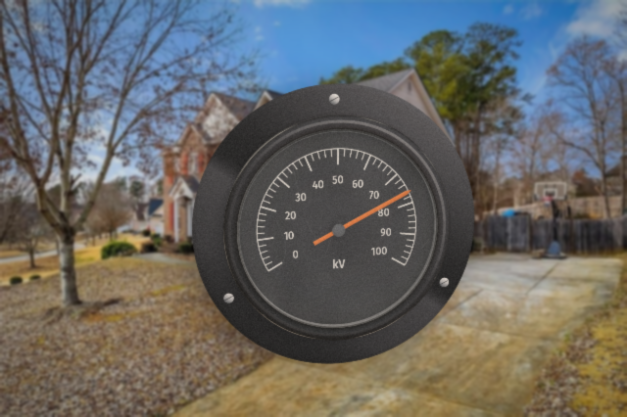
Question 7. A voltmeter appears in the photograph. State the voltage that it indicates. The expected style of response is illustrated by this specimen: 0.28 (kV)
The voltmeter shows 76 (kV)
